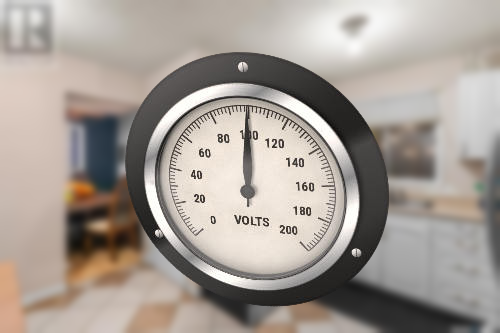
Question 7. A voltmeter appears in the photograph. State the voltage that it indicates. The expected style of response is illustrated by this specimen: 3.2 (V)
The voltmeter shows 100 (V)
